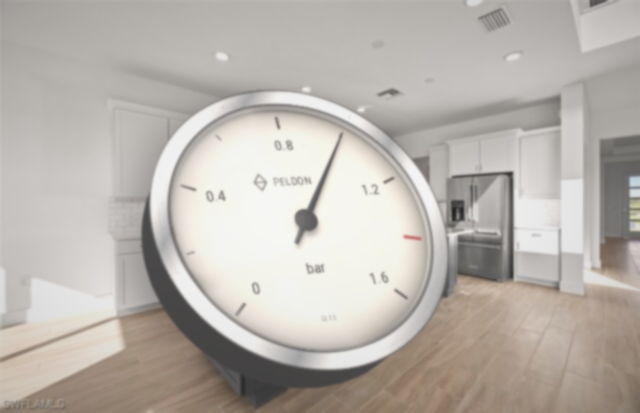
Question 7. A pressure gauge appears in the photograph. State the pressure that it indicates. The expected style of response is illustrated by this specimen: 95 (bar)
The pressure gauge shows 1 (bar)
